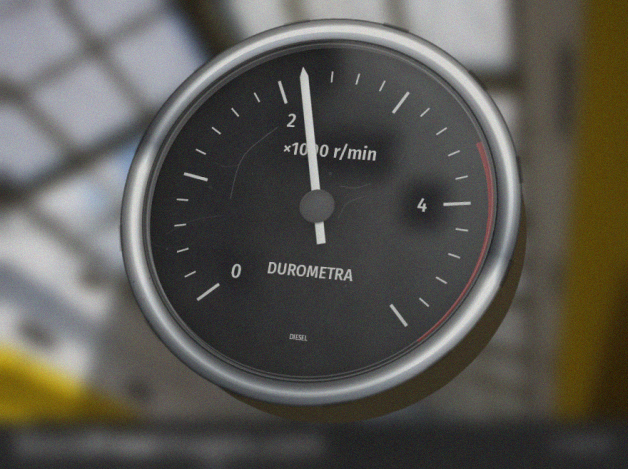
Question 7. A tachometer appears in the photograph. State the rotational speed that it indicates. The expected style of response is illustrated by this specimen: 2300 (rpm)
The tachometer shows 2200 (rpm)
